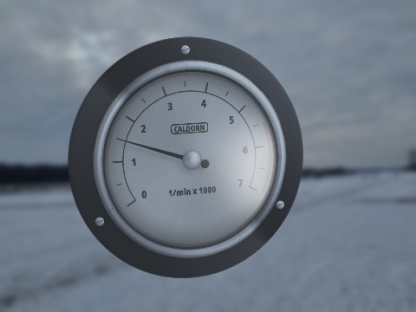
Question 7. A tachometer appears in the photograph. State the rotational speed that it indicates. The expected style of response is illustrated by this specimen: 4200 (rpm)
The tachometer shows 1500 (rpm)
